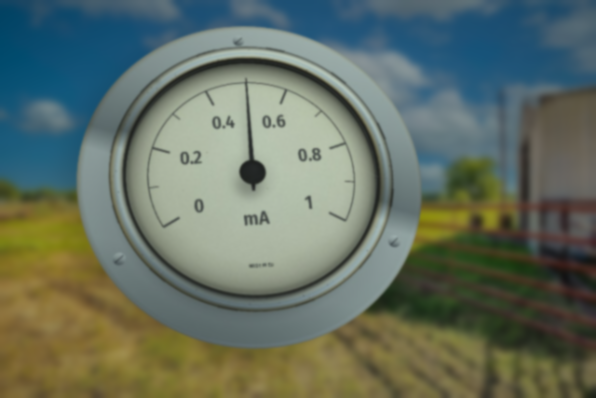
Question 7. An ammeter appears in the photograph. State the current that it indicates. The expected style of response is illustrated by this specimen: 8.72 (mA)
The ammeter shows 0.5 (mA)
